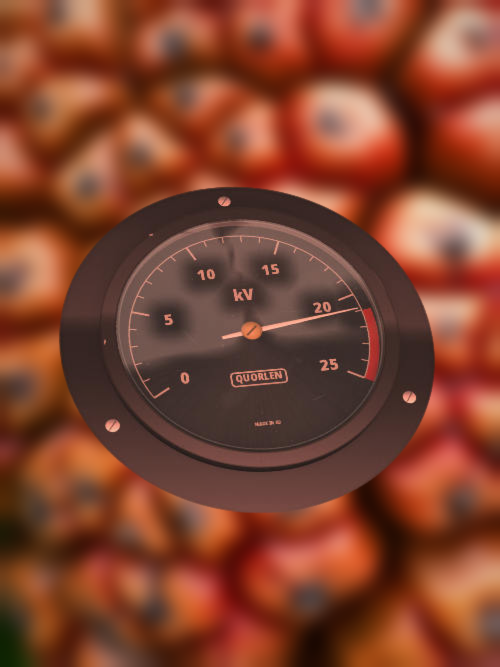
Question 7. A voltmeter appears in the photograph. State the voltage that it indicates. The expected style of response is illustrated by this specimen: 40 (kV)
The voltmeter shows 21 (kV)
